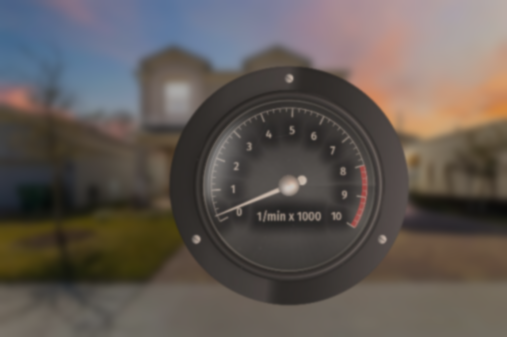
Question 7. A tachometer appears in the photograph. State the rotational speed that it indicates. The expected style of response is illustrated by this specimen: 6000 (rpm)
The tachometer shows 200 (rpm)
